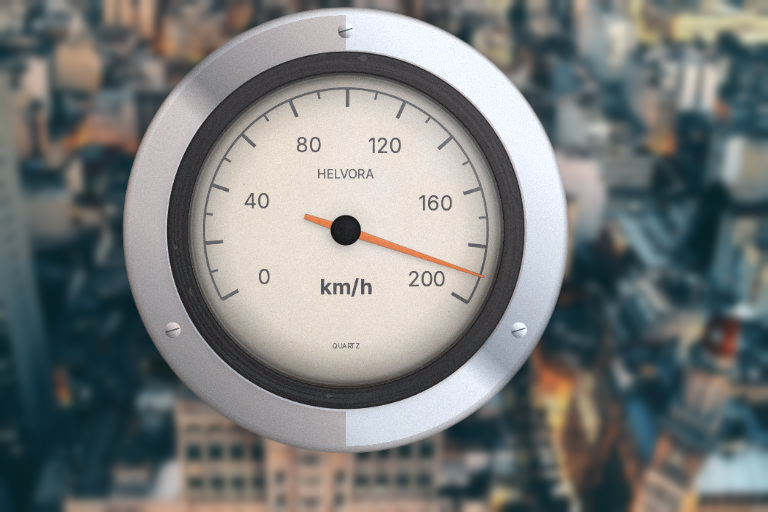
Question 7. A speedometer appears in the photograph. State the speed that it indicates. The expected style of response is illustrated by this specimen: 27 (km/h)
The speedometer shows 190 (km/h)
